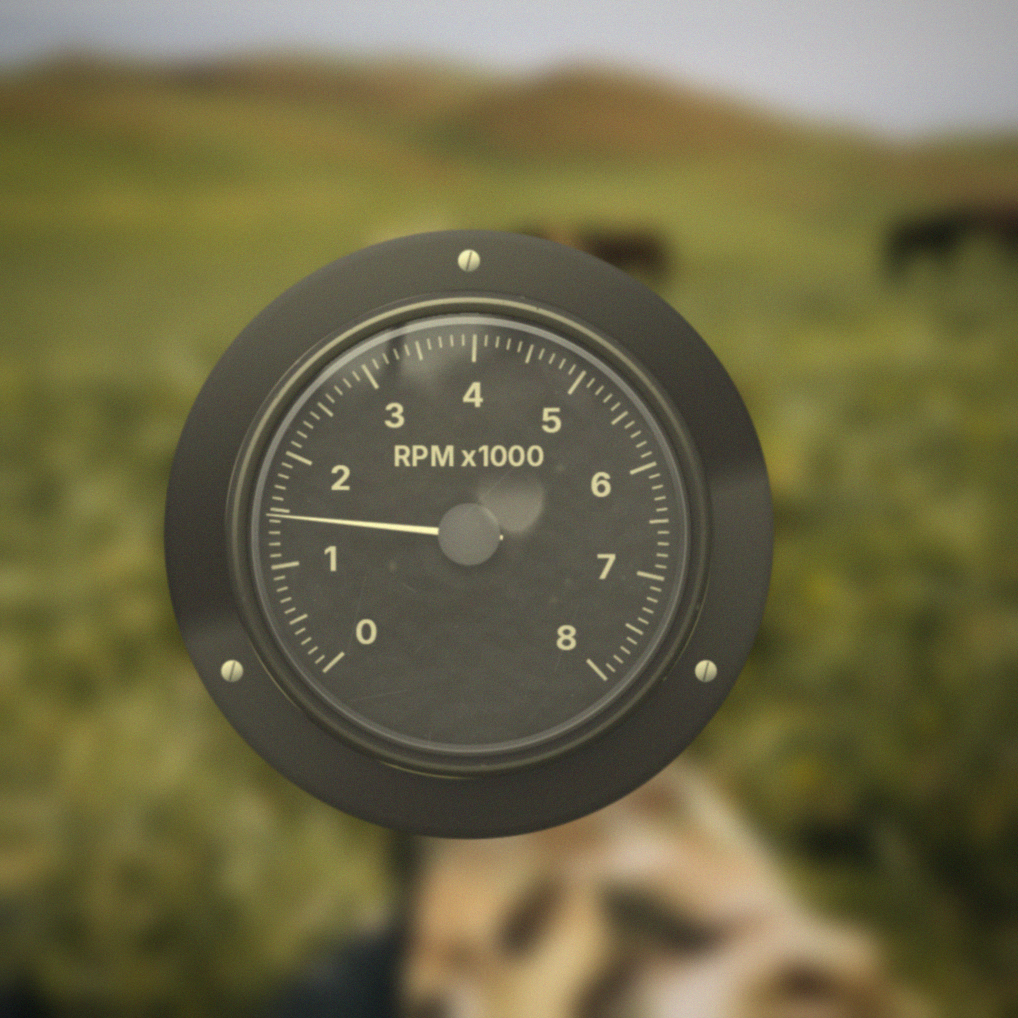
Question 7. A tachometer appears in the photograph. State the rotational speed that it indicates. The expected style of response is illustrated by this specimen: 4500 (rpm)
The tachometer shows 1450 (rpm)
